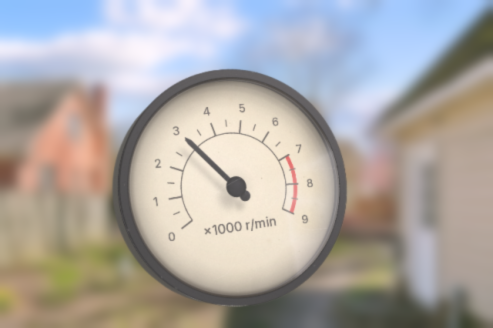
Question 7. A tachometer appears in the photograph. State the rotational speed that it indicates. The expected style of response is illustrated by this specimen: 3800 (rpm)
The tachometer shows 3000 (rpm)
